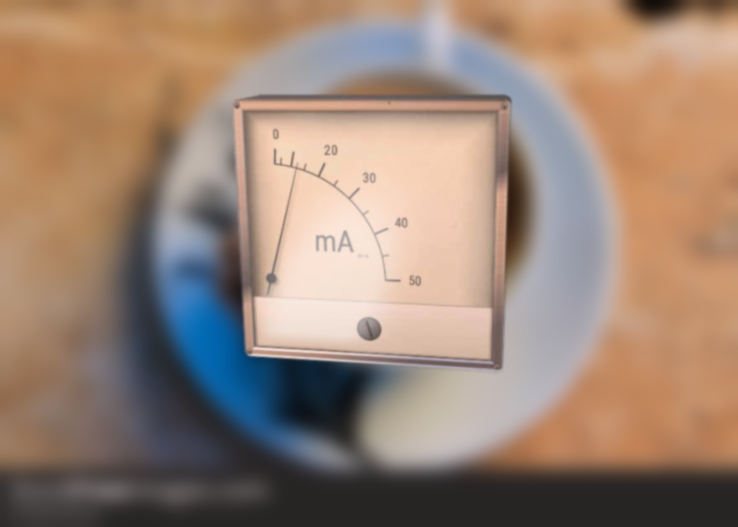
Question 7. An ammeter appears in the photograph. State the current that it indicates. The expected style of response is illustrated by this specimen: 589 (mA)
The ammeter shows 12.5 (mA)
